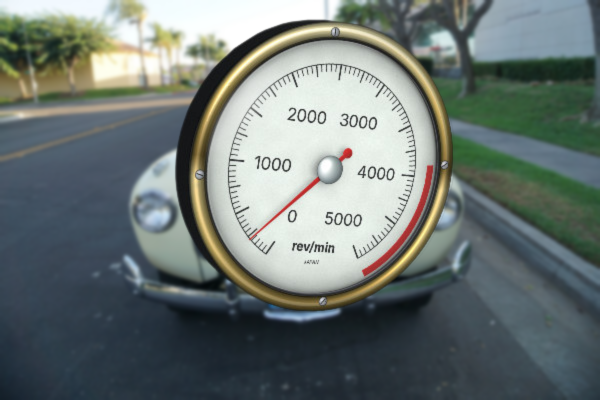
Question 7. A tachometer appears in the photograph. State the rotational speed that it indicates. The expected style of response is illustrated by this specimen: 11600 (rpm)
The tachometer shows 250 (rpm)
